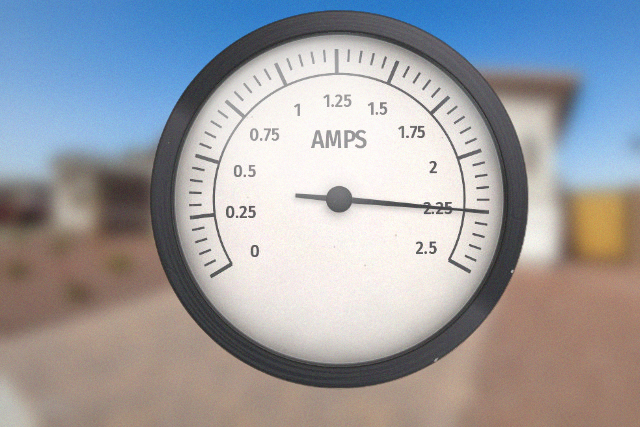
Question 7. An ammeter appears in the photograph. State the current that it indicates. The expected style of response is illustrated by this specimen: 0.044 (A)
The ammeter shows 2.25 (A)
